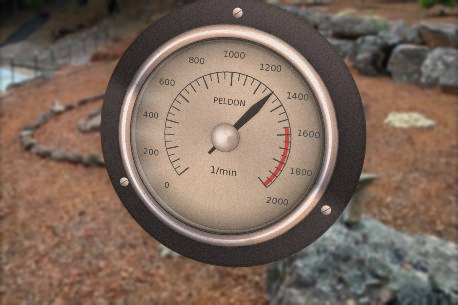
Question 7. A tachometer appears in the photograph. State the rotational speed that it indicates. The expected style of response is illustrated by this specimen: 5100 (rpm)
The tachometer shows 1300 (rpm)
